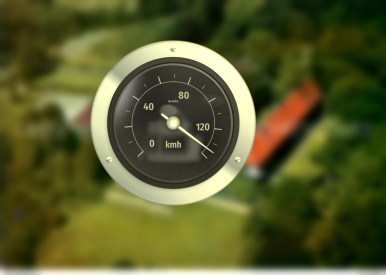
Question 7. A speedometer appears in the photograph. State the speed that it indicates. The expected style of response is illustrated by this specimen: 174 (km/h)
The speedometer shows 135 (km/h)
